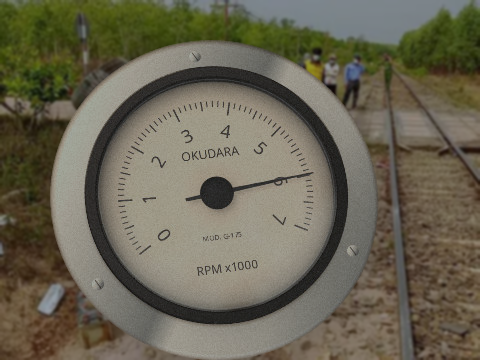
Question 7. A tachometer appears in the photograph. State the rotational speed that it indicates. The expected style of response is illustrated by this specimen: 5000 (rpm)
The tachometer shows 6000 (rpm)
